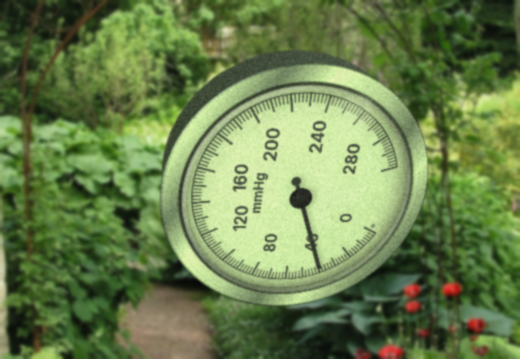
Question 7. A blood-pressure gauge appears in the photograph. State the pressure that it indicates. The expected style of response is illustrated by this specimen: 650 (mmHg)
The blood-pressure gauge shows 40 (mmHg)
